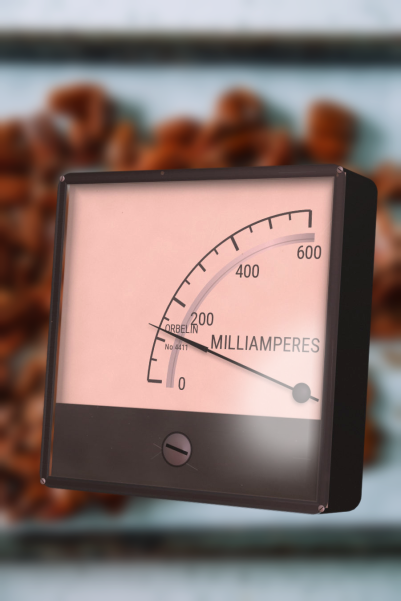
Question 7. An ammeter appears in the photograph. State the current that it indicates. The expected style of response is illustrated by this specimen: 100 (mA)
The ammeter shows 125 (mA)
